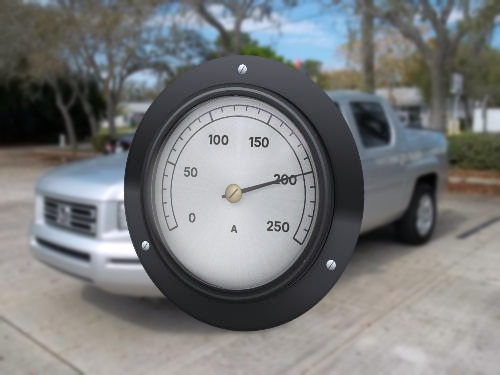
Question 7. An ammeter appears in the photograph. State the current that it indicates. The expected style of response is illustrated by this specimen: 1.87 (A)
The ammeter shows 200 (A)
